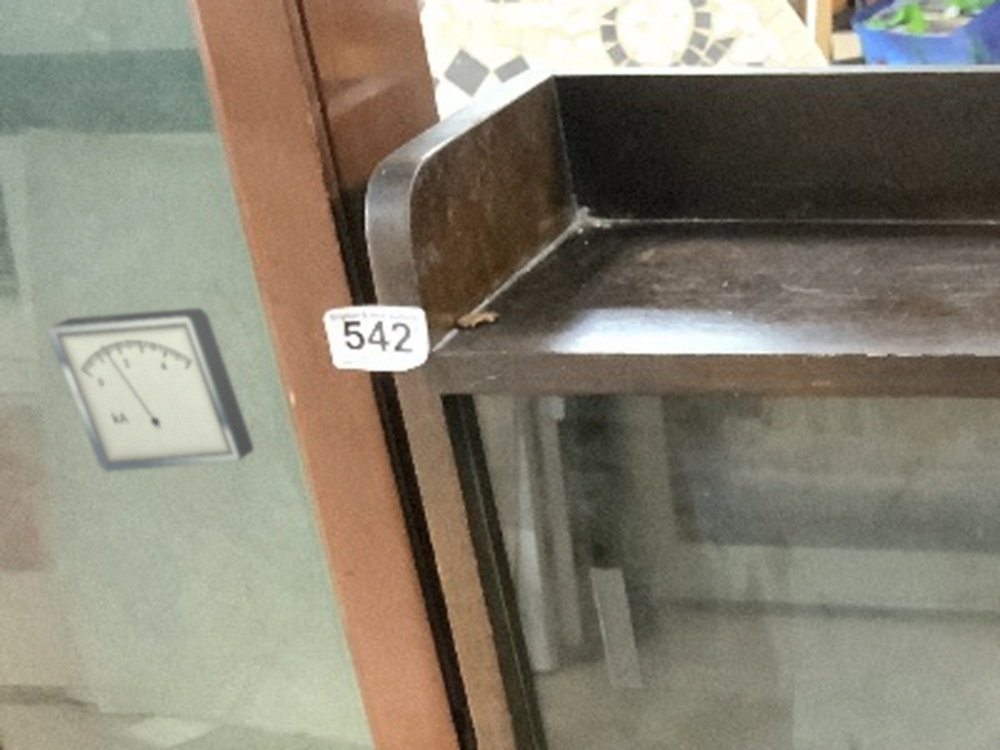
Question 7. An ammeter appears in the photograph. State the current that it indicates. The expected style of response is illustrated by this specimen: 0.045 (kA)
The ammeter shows 1.5 (kA)
